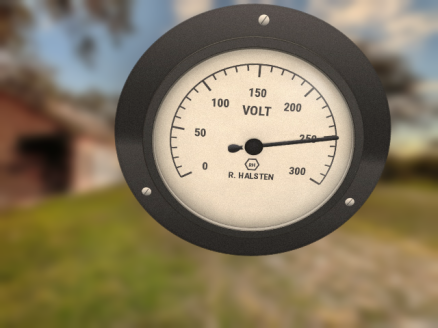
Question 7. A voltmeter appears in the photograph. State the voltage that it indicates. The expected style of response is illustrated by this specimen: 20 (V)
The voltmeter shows 250 (V)
